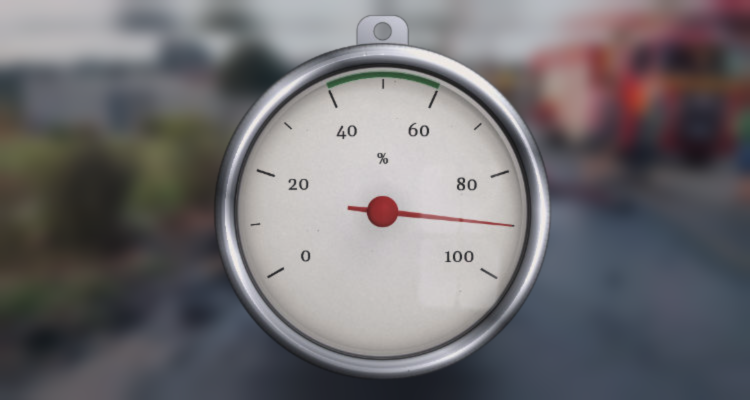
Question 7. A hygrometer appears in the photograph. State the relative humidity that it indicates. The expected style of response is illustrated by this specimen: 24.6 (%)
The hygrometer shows 90 (%)
